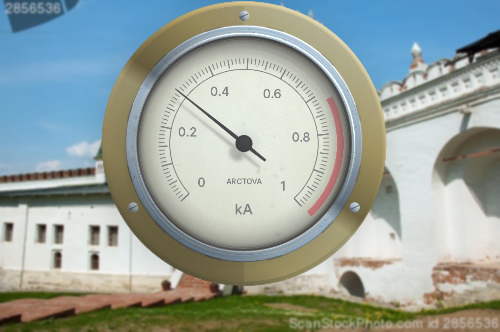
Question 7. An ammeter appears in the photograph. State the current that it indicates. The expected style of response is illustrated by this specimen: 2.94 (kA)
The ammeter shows 0.3 (kA)
